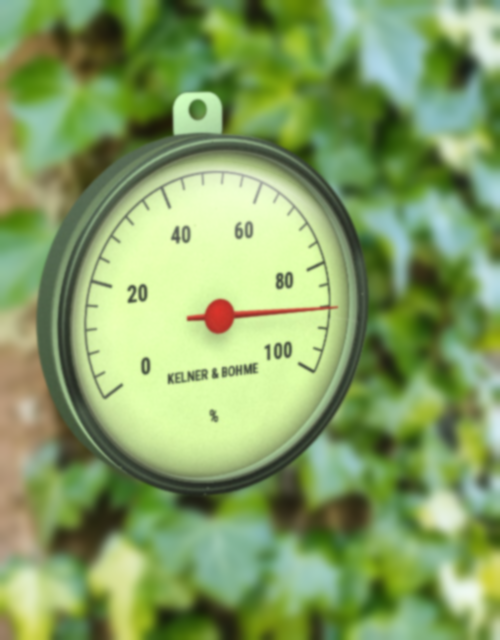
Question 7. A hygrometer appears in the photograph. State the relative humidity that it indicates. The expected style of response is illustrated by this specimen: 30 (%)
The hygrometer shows 88 (%)
